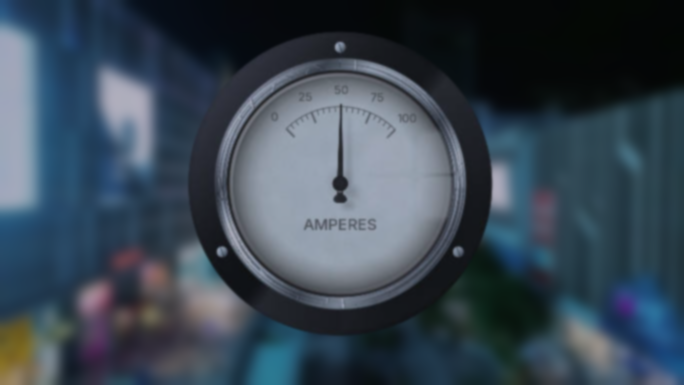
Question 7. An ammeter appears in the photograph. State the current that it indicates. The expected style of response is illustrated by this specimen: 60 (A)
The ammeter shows 50 (A)
